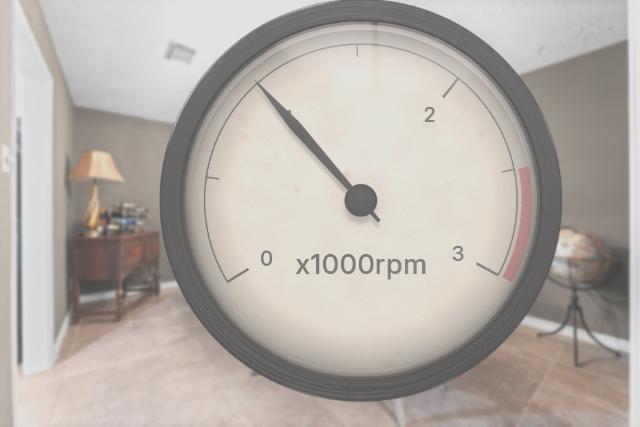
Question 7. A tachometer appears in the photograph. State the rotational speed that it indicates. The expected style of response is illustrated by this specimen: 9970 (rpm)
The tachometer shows 1000 (rpm)
